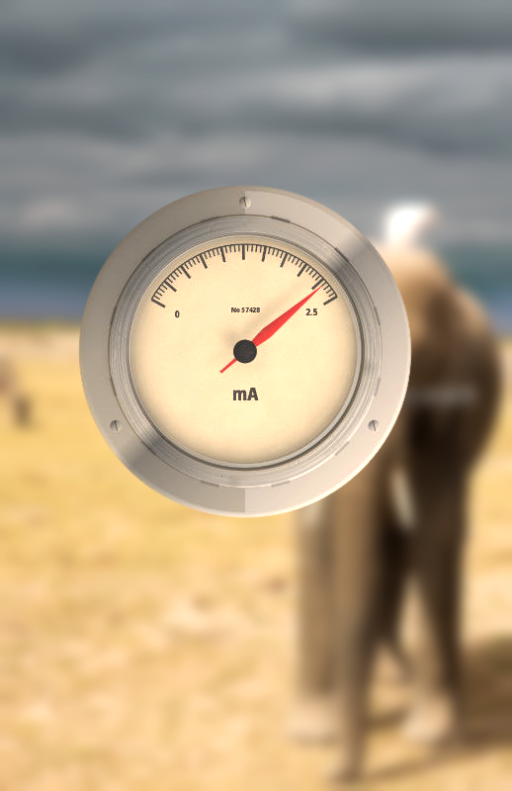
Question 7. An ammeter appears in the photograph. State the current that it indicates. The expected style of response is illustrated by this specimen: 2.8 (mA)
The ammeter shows 2.3 (mA)
